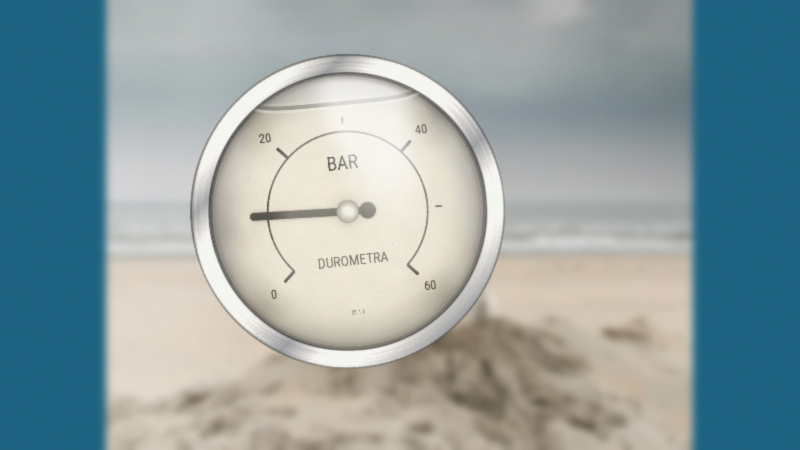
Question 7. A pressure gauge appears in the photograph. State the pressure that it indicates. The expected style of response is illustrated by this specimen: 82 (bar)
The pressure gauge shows 10 (bar)
